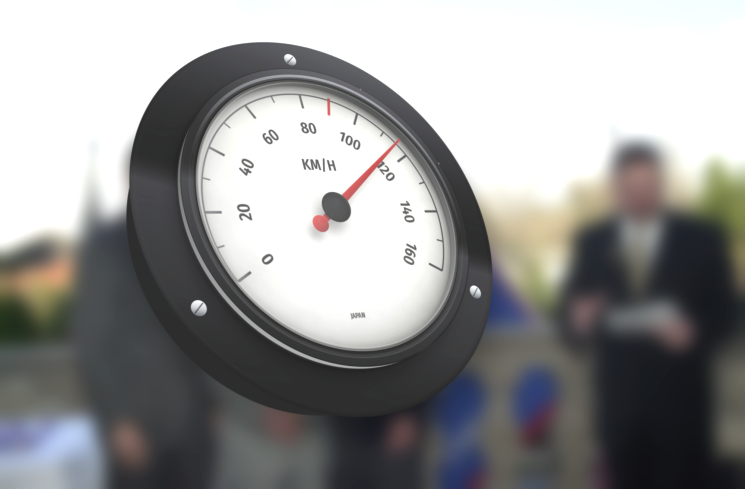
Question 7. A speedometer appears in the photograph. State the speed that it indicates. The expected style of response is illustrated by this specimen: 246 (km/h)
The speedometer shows 115 (km/h)
